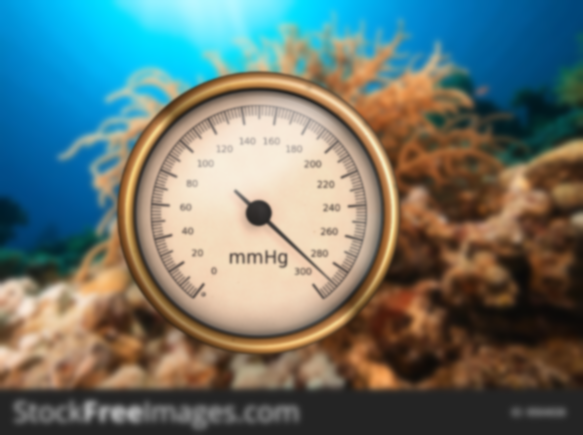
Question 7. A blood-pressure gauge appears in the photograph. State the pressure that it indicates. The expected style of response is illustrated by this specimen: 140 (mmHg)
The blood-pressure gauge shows 290 (mmHg)
